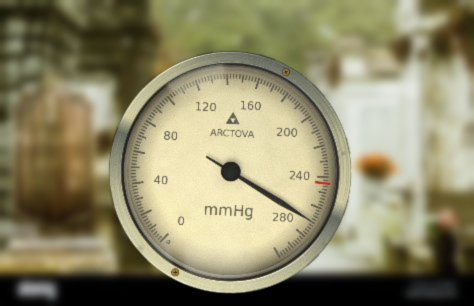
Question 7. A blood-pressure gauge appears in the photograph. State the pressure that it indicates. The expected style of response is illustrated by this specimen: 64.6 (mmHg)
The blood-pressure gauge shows 270 (mmHg)
